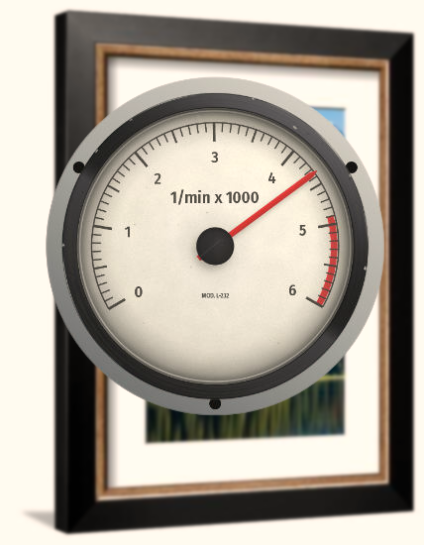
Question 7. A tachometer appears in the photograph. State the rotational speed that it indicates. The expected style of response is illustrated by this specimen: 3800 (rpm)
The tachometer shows 4350 (rpm)
